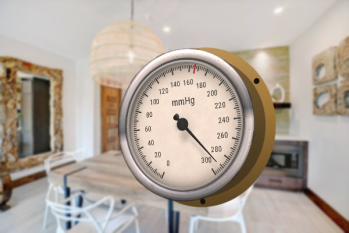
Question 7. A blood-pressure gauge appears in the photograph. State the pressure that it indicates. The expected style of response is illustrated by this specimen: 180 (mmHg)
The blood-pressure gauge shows 290 (mmHg)
